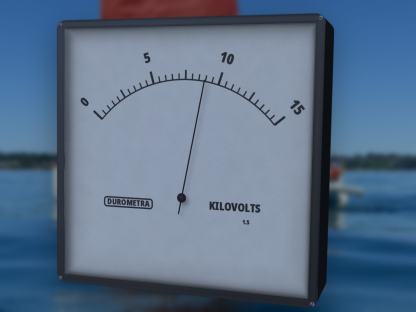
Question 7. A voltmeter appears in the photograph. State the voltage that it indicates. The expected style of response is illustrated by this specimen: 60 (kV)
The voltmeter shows 9 (kV)
